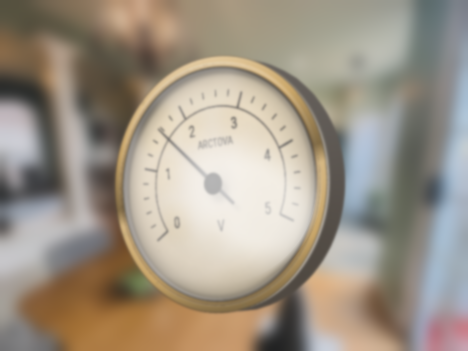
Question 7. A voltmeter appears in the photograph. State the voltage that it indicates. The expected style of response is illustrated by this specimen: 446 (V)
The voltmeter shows 1.6 (V)
